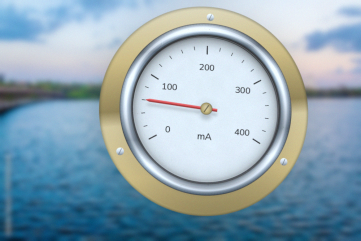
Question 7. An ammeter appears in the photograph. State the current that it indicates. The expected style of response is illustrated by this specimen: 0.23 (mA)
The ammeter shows 60 (mA)
